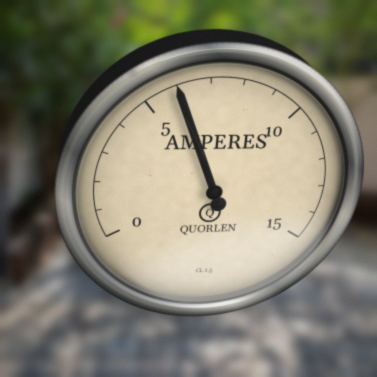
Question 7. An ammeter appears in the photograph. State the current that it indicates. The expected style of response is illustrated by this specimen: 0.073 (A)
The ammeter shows 6 (A)
